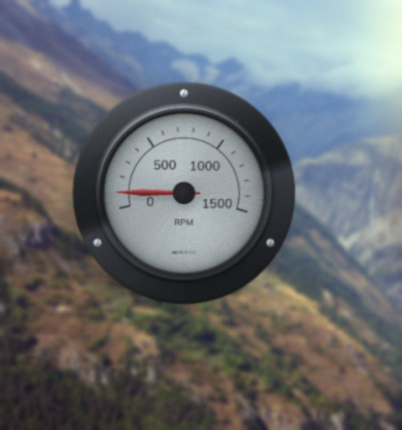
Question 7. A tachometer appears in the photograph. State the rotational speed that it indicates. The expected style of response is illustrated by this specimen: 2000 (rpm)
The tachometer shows 100 (rpm)
